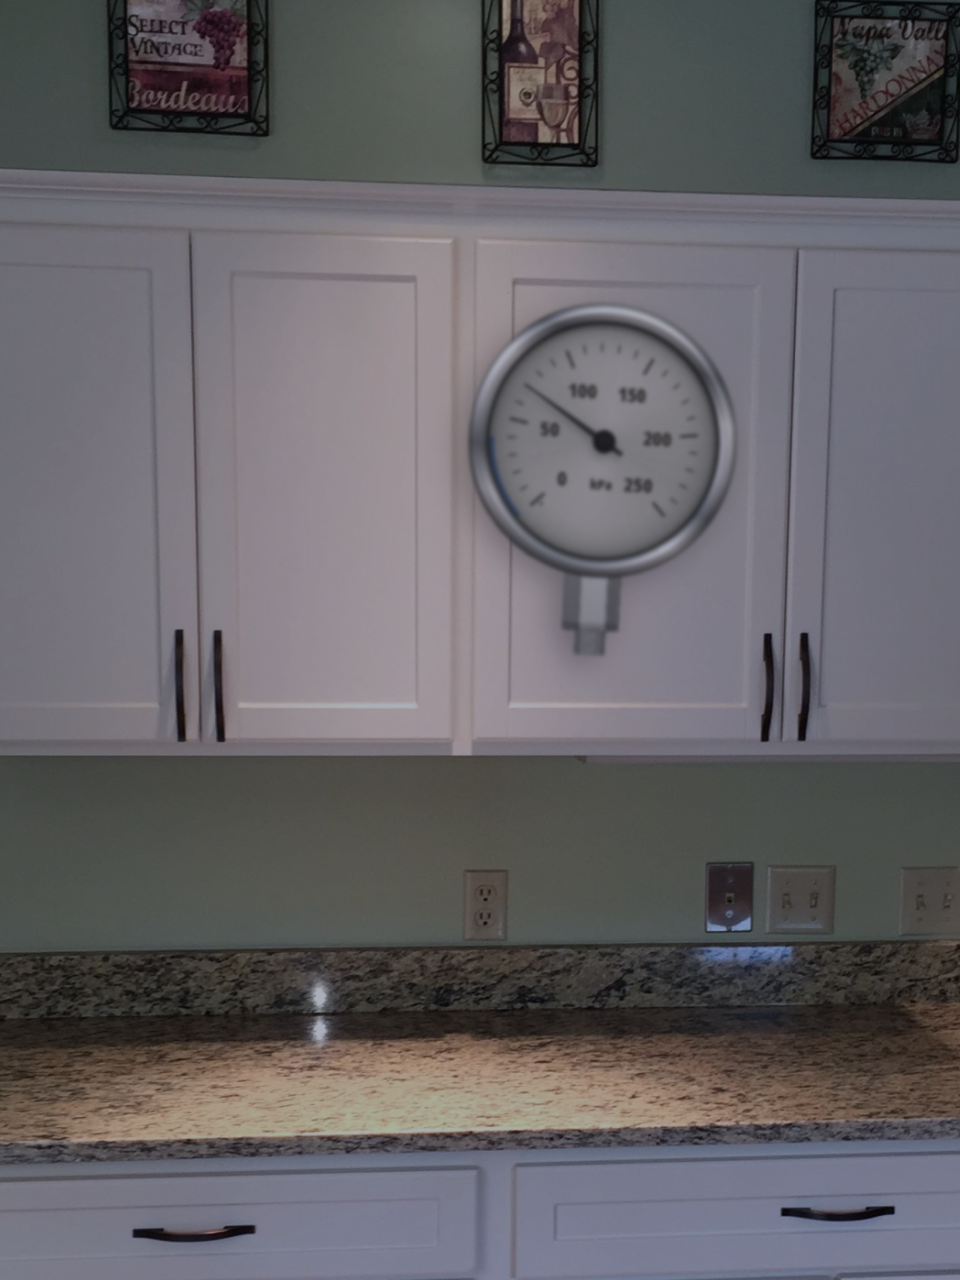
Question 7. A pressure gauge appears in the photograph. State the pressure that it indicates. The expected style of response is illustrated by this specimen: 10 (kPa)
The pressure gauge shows 70 (kPa)
